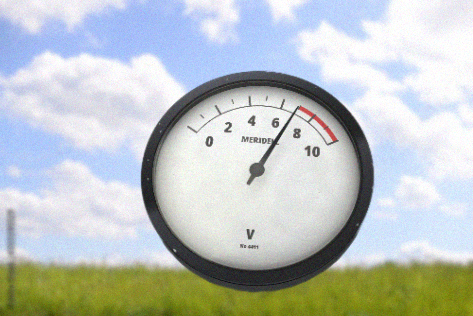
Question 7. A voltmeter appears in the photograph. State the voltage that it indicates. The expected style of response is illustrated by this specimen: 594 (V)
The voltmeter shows 7 (V)
